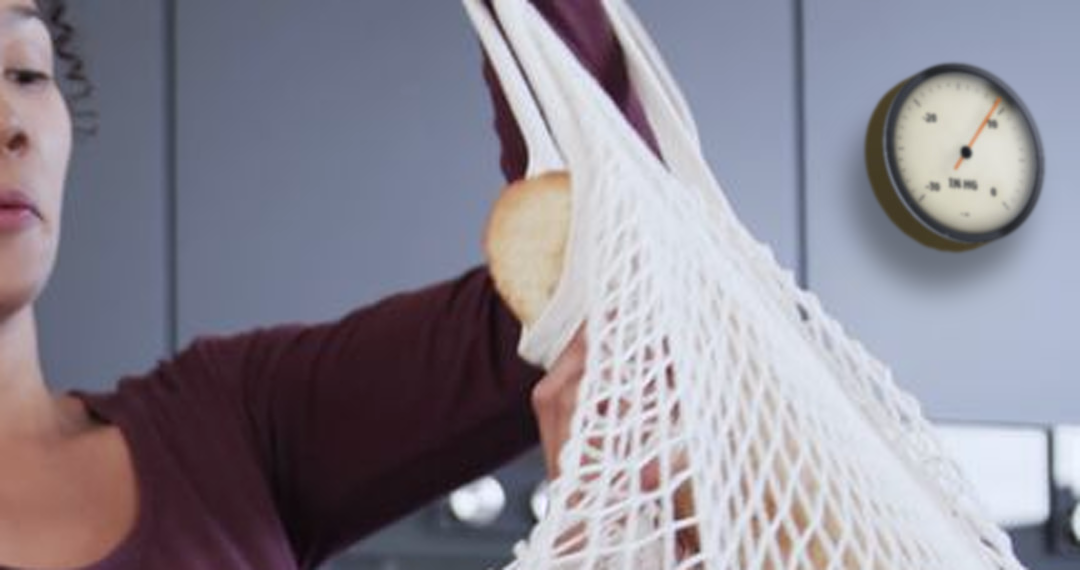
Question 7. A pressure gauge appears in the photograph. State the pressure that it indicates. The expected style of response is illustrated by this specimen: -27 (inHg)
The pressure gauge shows -11 (inHg)
